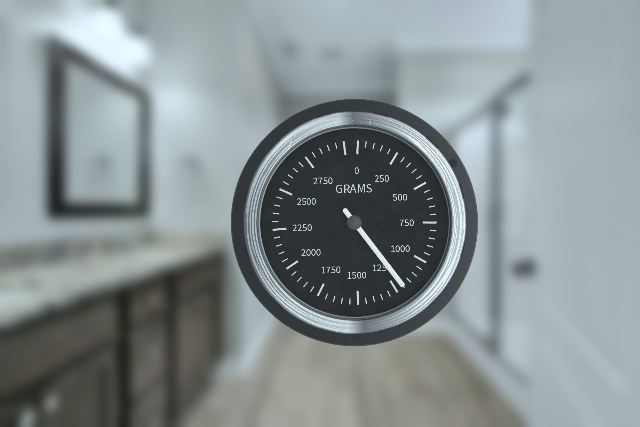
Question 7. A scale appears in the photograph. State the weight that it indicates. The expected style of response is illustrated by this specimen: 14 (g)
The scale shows 1200 (g)
